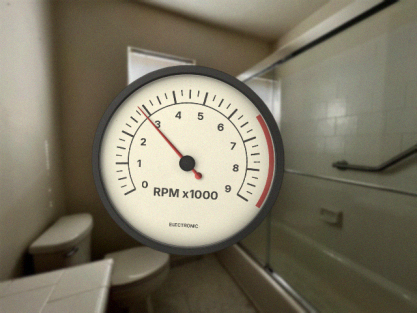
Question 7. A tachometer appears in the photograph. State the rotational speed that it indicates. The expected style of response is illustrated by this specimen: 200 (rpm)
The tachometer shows 2875 (rpm)
